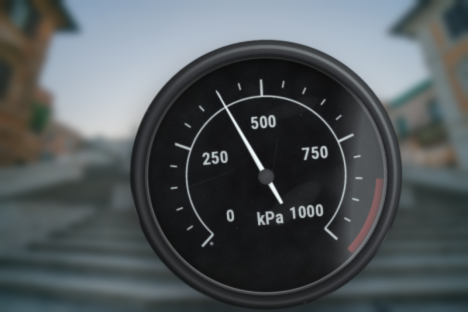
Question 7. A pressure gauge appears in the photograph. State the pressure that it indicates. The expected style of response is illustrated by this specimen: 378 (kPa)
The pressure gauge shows 400 (kPa)
